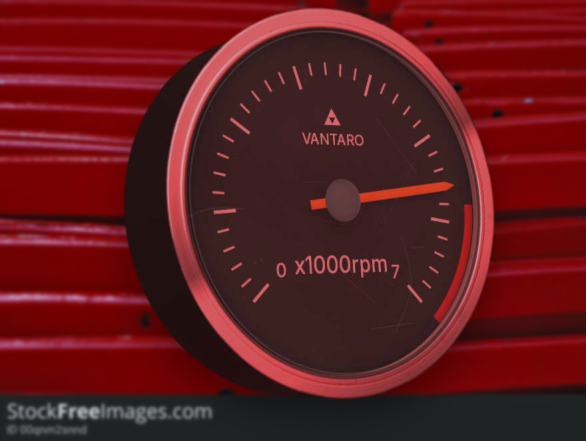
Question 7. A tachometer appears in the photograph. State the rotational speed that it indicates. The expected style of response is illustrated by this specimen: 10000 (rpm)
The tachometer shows 5600 (rpm)
